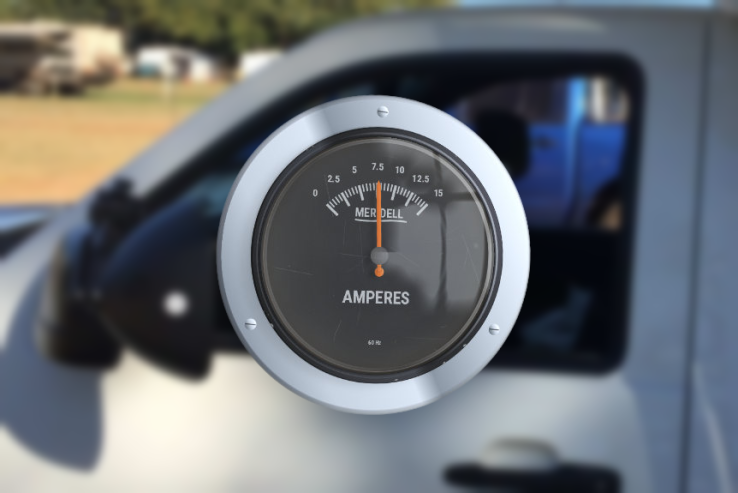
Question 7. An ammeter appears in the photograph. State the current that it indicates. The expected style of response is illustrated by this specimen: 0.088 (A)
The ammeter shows 7.5 (A)
